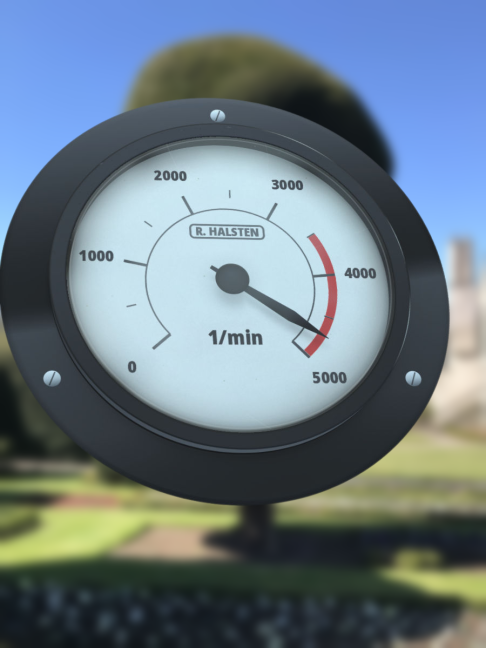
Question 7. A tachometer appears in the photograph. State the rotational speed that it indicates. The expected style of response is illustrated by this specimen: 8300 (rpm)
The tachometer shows 4750 (rpm)
